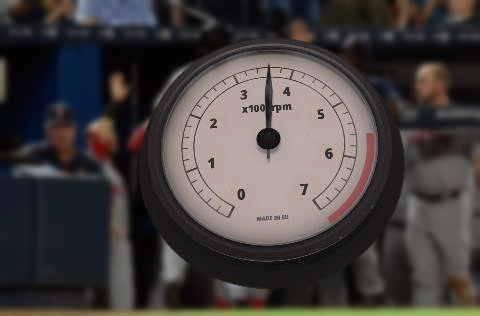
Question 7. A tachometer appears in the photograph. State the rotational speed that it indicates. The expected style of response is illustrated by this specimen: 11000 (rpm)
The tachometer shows 3600 (rpm)
